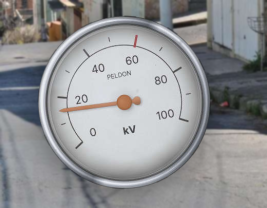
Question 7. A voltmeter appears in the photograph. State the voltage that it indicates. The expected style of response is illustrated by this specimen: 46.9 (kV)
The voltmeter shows 15 (kV)
